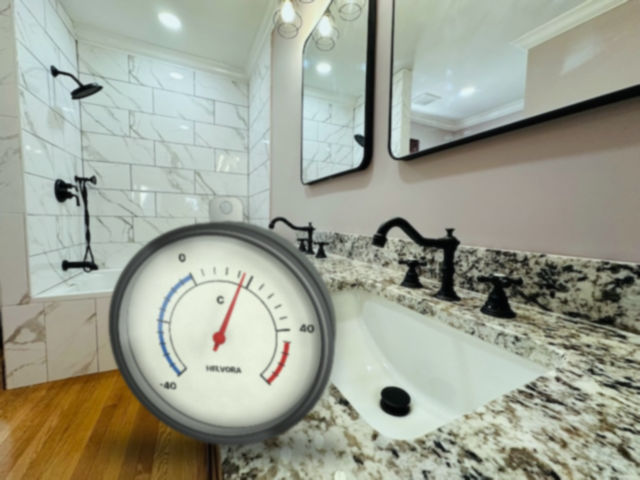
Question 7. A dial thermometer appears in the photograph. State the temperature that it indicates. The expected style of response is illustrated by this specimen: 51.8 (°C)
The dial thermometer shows 18 (°C)
